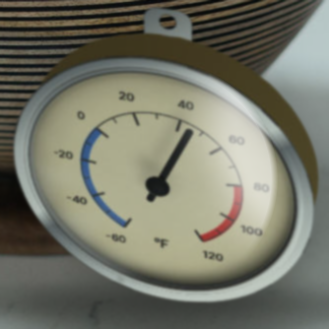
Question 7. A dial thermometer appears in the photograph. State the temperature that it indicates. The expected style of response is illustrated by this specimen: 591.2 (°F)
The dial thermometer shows 45 (°F)
